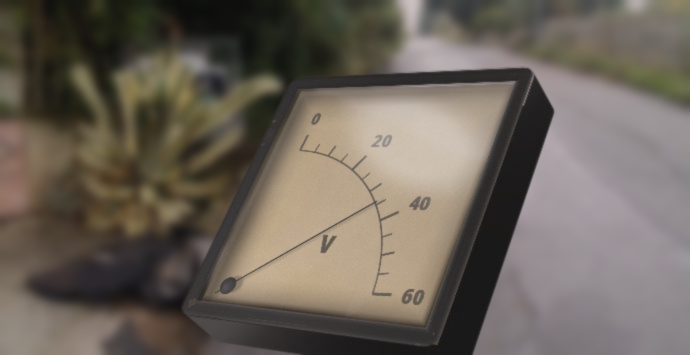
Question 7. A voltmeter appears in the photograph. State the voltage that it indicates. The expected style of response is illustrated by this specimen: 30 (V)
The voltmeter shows 35 (V)
